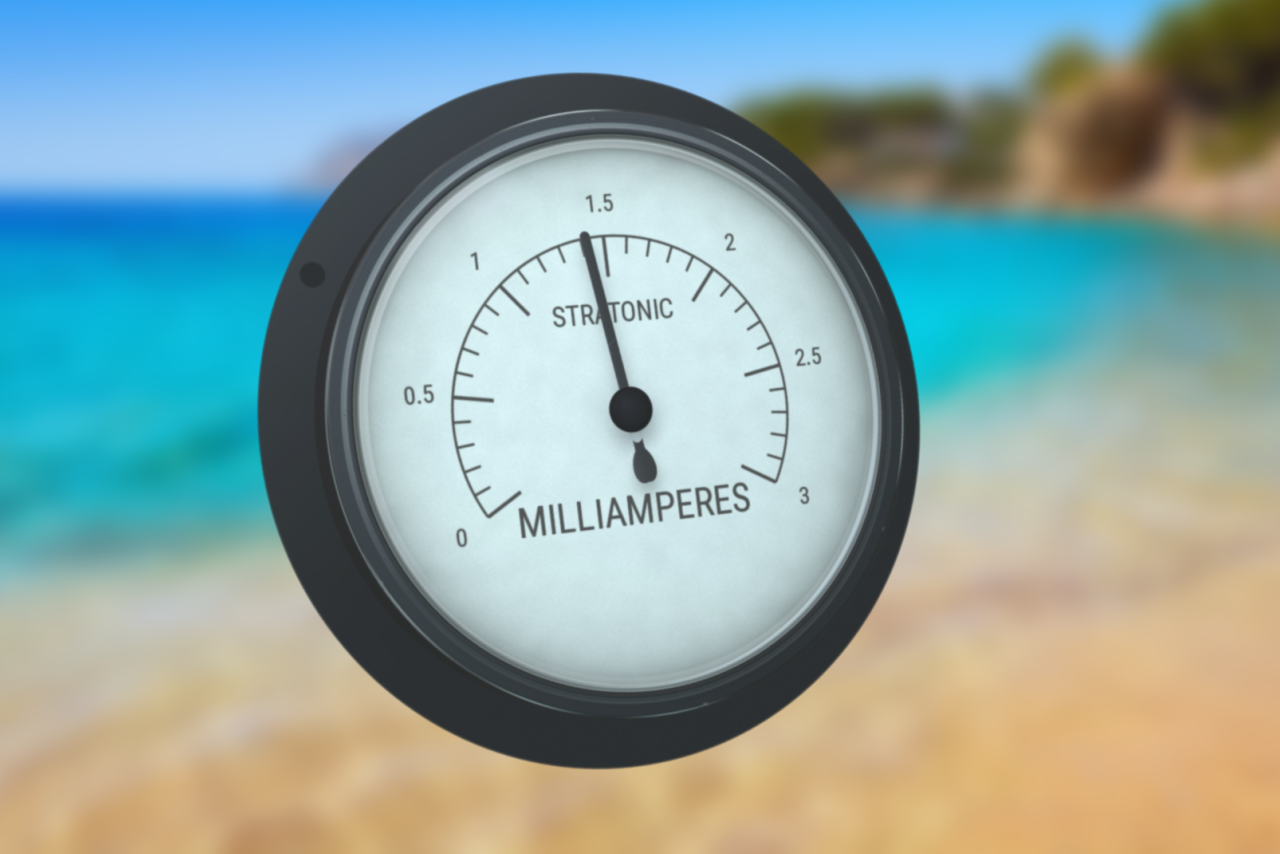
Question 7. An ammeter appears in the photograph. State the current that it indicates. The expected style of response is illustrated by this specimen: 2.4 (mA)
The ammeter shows 1.4 (mA)
